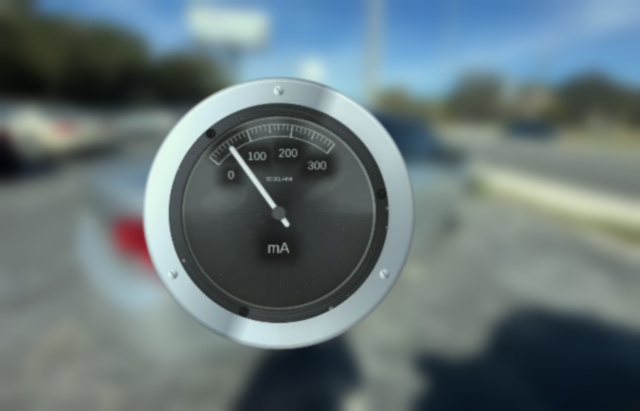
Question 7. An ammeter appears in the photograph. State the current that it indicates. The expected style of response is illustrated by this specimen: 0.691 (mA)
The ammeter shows 50 (mA)
